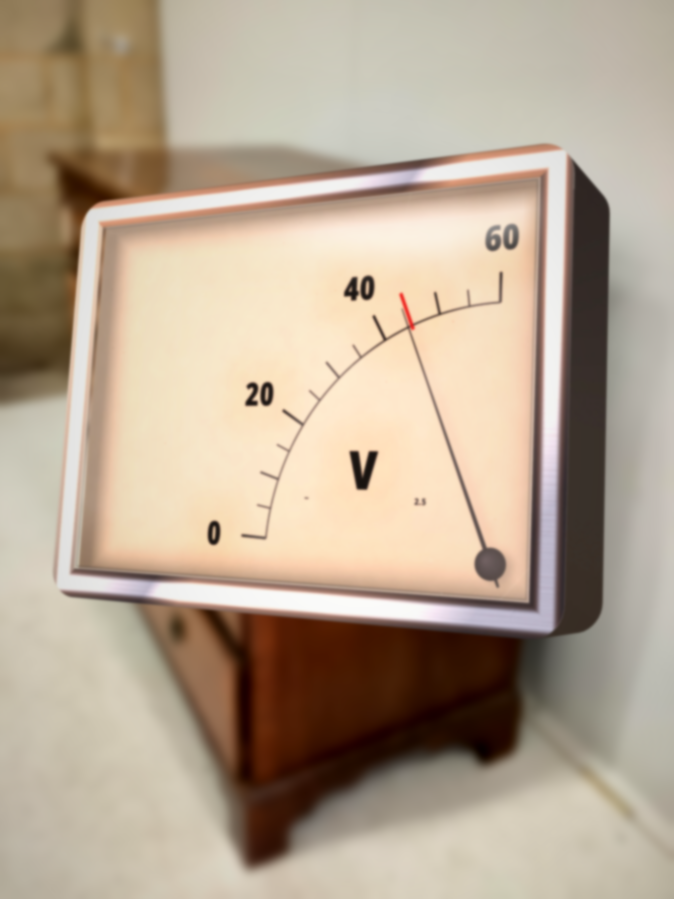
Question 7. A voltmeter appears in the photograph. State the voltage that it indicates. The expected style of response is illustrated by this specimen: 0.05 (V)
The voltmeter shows 45 (V)
